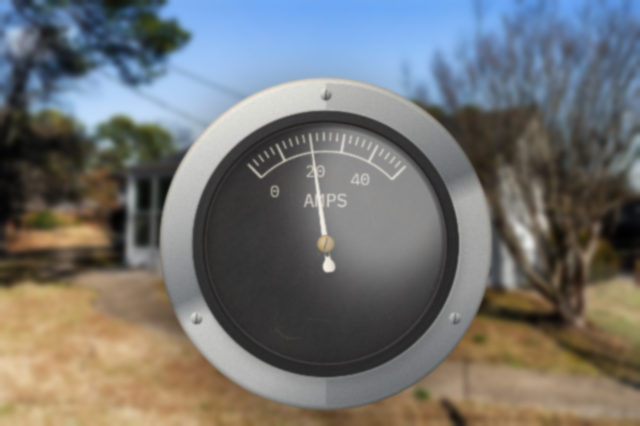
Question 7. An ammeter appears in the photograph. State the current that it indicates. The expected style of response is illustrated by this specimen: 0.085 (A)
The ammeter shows 20 (A)
